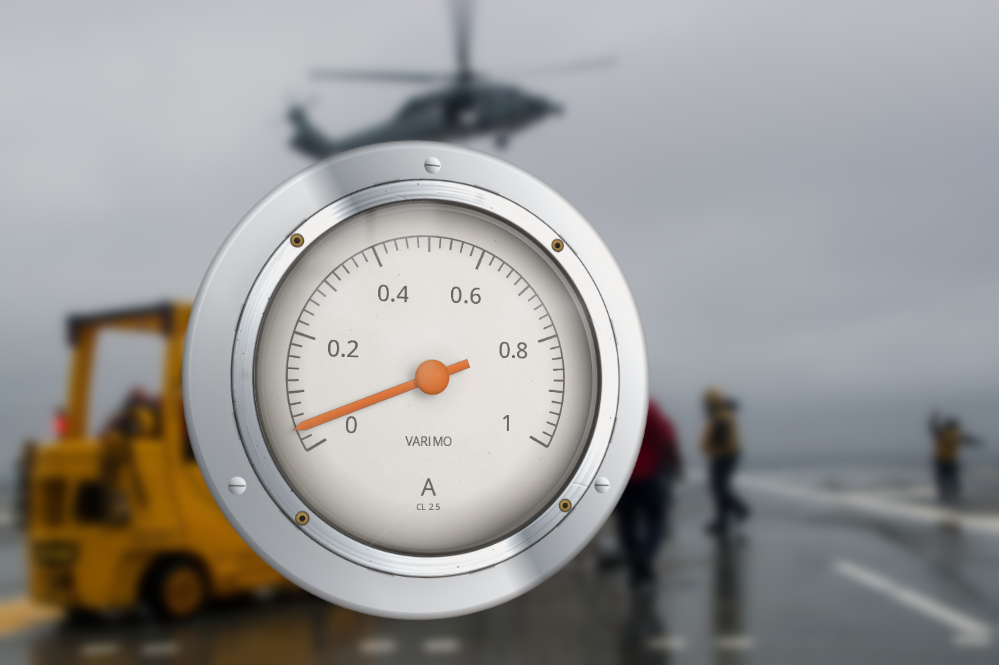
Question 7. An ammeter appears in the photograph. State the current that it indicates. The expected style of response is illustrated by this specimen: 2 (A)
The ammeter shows 0.04 (A)
